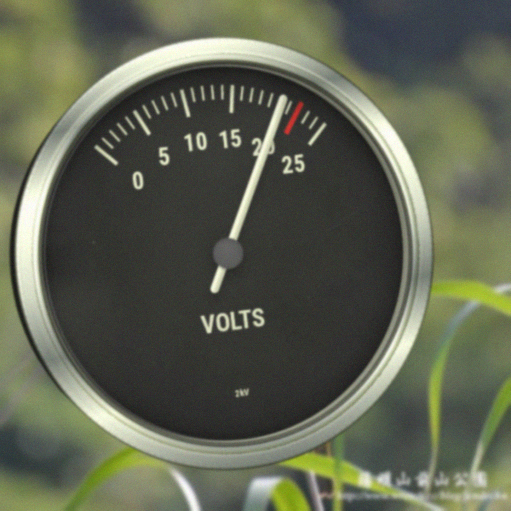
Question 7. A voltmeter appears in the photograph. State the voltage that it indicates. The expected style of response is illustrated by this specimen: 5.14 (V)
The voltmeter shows 20 (V)
